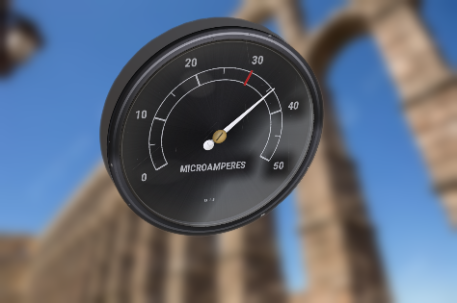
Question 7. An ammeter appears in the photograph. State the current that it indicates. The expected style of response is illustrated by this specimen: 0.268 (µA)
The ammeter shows 35 (µA)
